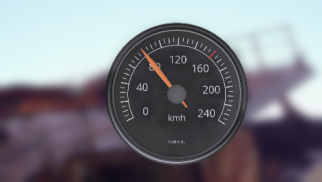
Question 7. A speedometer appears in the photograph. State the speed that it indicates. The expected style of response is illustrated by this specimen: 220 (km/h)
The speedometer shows 80 (km/h)
